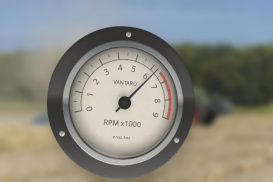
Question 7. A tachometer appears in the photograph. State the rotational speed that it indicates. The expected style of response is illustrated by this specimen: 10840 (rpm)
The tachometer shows 6250 (rpm)
